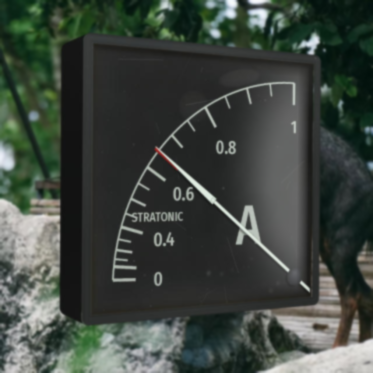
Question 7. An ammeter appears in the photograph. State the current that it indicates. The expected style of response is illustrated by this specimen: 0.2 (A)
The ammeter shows 0.65 (A)
